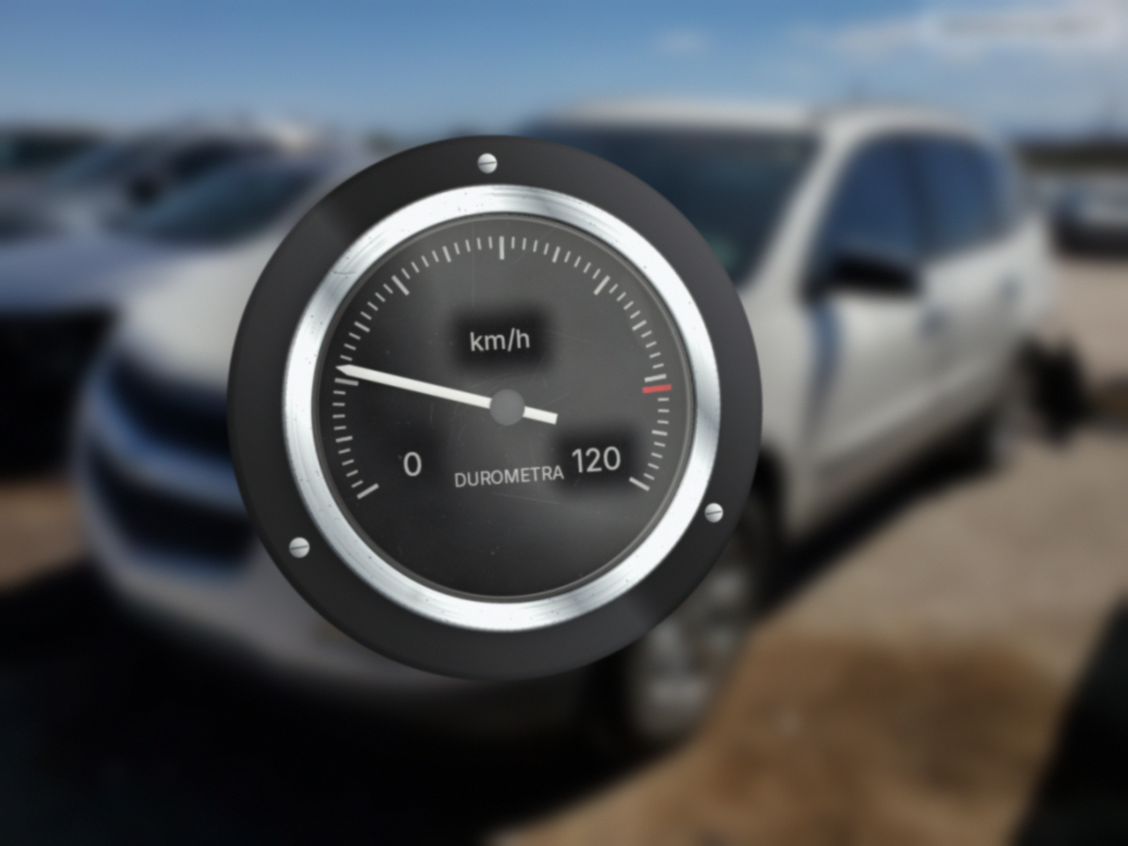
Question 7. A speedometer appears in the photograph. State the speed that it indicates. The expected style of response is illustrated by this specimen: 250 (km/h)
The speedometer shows 22 (km/h)
